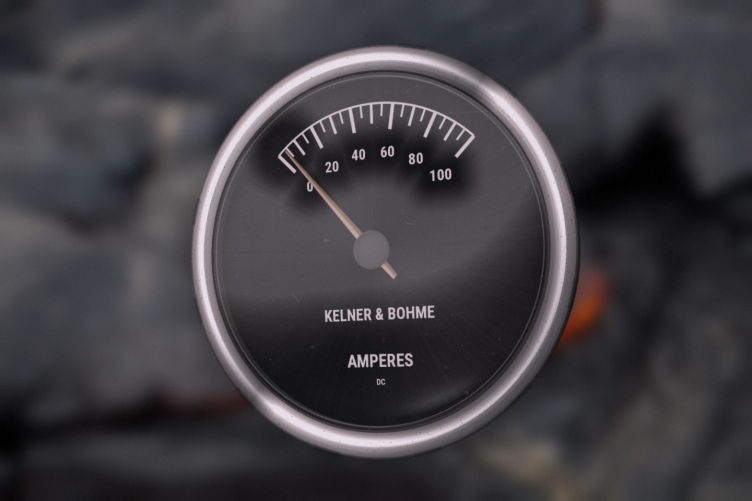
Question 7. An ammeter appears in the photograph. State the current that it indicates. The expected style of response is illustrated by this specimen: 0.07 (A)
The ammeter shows 5 (A)
